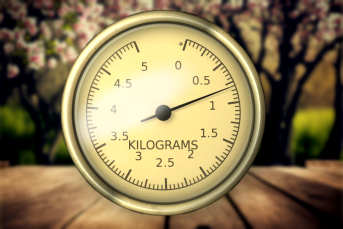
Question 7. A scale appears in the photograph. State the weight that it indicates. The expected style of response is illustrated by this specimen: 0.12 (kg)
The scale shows 0.8 (kg)
